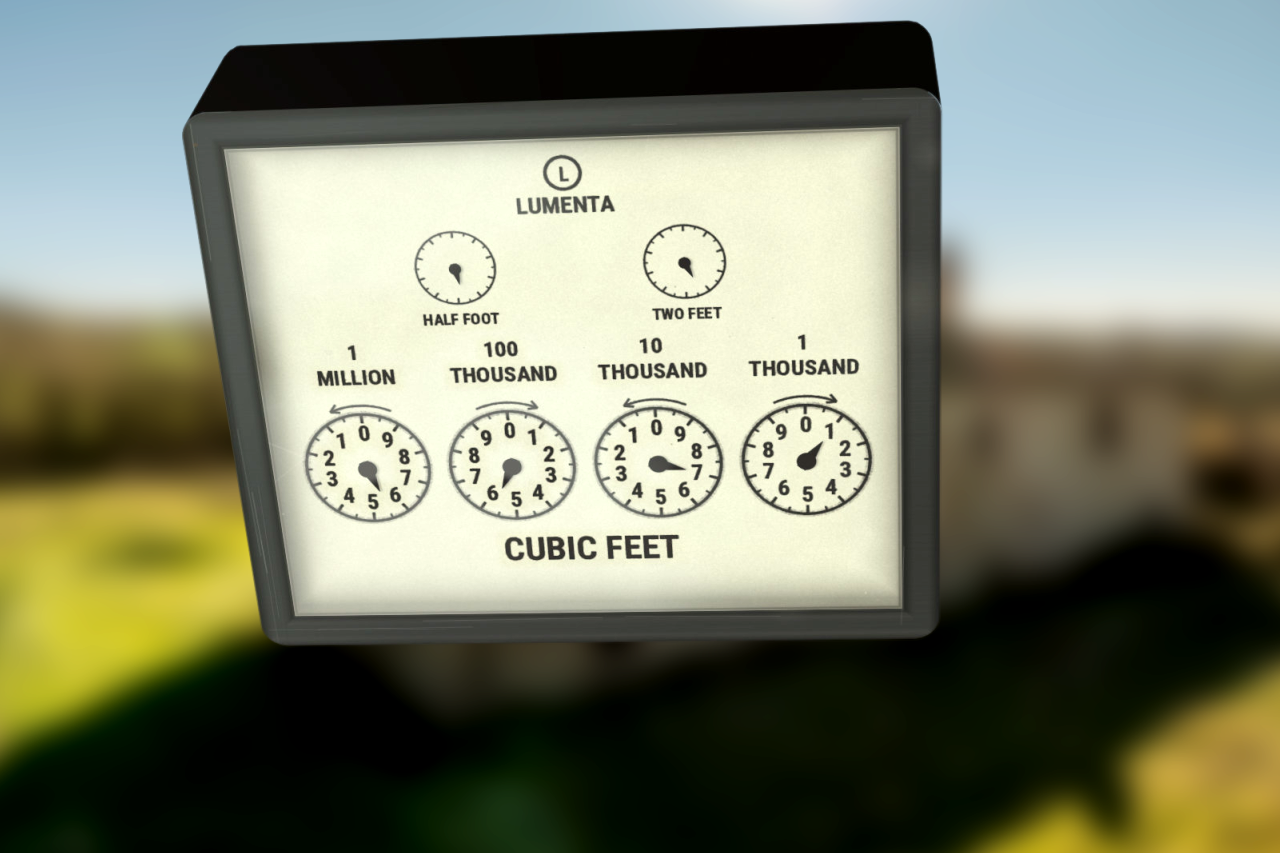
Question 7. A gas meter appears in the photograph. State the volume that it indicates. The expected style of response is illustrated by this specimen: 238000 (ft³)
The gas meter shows 557100 (ft³)
